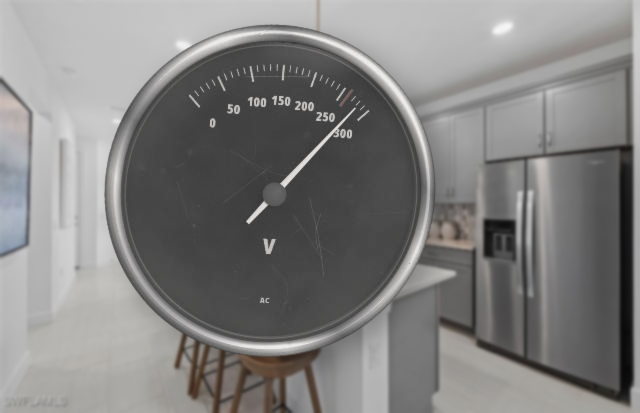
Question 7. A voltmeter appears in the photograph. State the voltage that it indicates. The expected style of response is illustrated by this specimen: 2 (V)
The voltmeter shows 280 (V)
